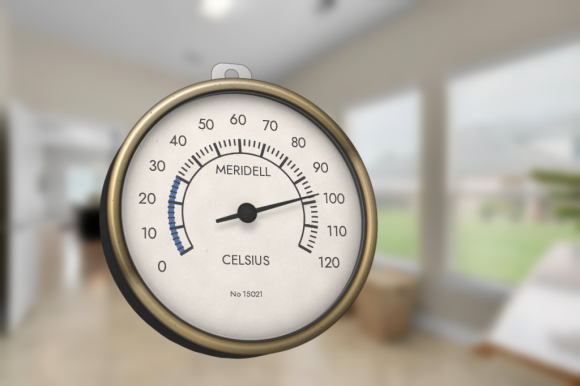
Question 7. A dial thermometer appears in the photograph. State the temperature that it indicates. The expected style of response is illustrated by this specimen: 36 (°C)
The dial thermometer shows 98 (°C)
